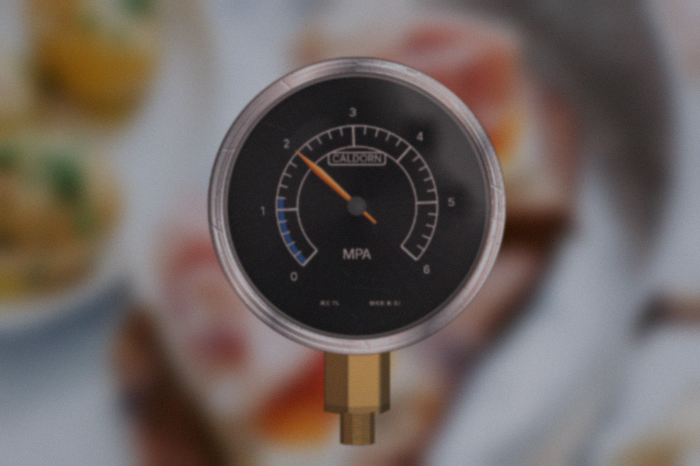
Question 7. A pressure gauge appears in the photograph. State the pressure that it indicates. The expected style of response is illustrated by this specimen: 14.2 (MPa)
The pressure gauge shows 2 (MPa)
